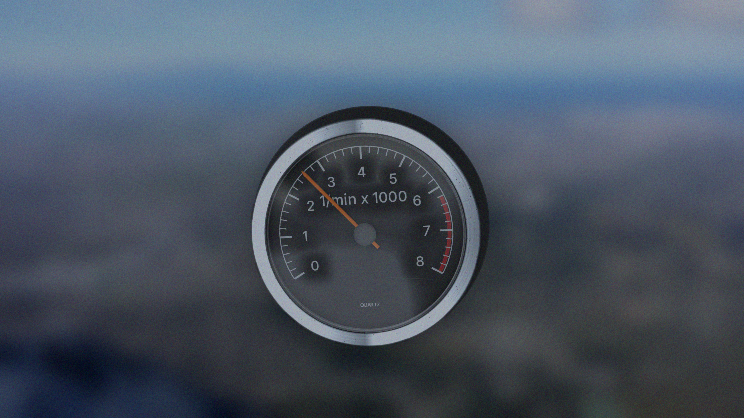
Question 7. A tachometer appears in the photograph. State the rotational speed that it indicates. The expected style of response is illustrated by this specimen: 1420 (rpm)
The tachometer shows 2600 (rpm)
